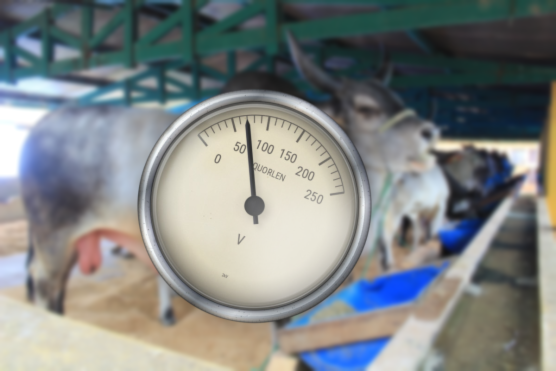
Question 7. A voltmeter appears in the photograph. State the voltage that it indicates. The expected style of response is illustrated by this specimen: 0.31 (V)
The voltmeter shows 70 (V)
